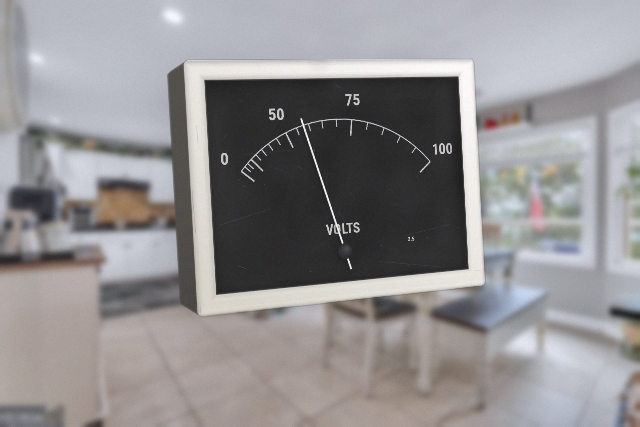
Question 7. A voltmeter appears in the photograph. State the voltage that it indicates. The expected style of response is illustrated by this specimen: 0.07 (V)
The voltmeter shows 57.5 (V)
